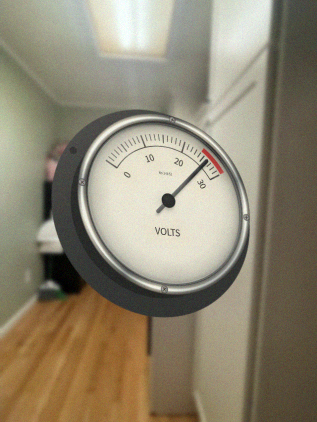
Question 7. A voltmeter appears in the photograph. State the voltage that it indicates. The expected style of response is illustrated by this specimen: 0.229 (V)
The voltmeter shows 26 (V)
